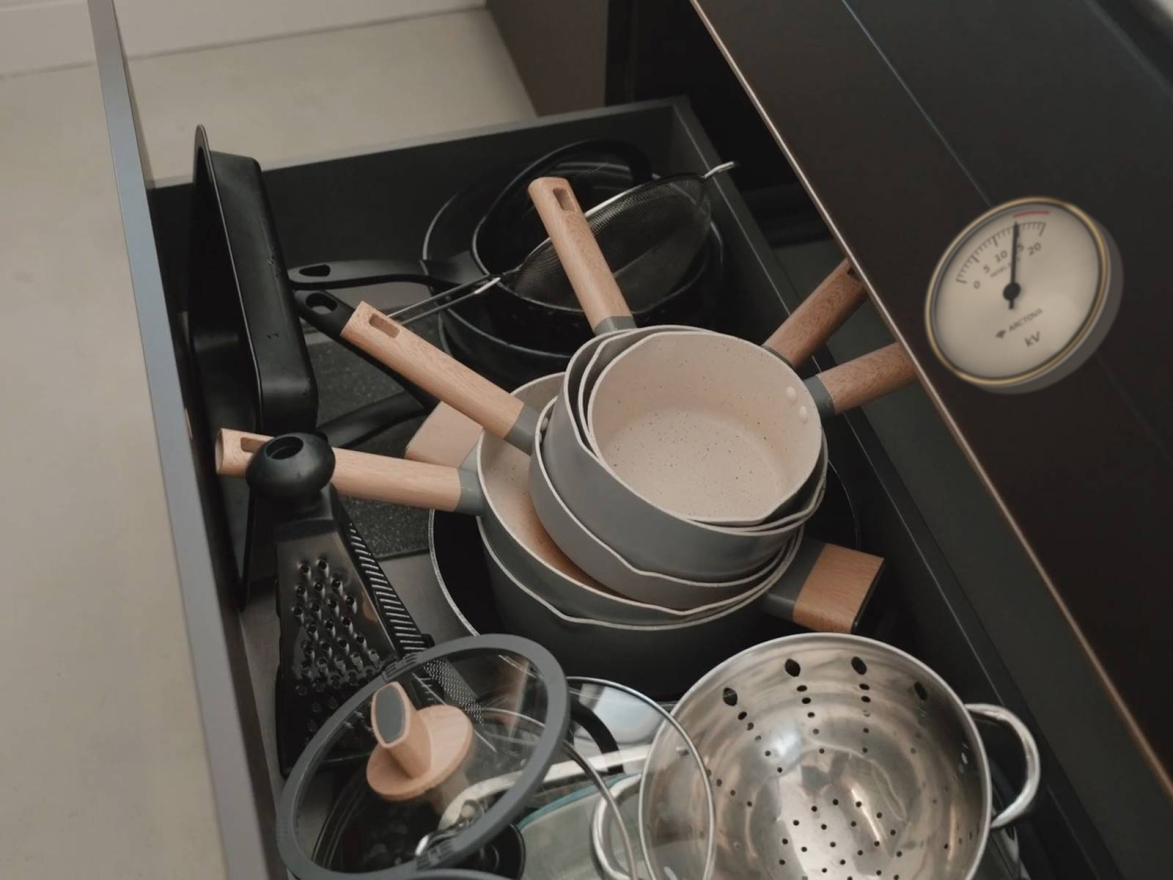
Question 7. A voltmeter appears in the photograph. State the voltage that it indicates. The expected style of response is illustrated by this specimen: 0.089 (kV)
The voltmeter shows 15 (kV)
